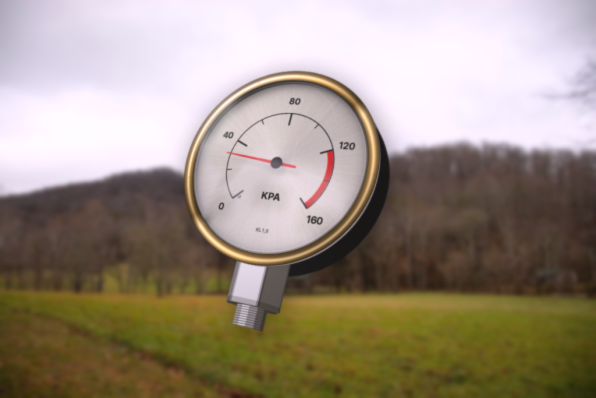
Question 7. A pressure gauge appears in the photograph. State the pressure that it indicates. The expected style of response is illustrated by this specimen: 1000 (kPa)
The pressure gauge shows 30 (kPa)
